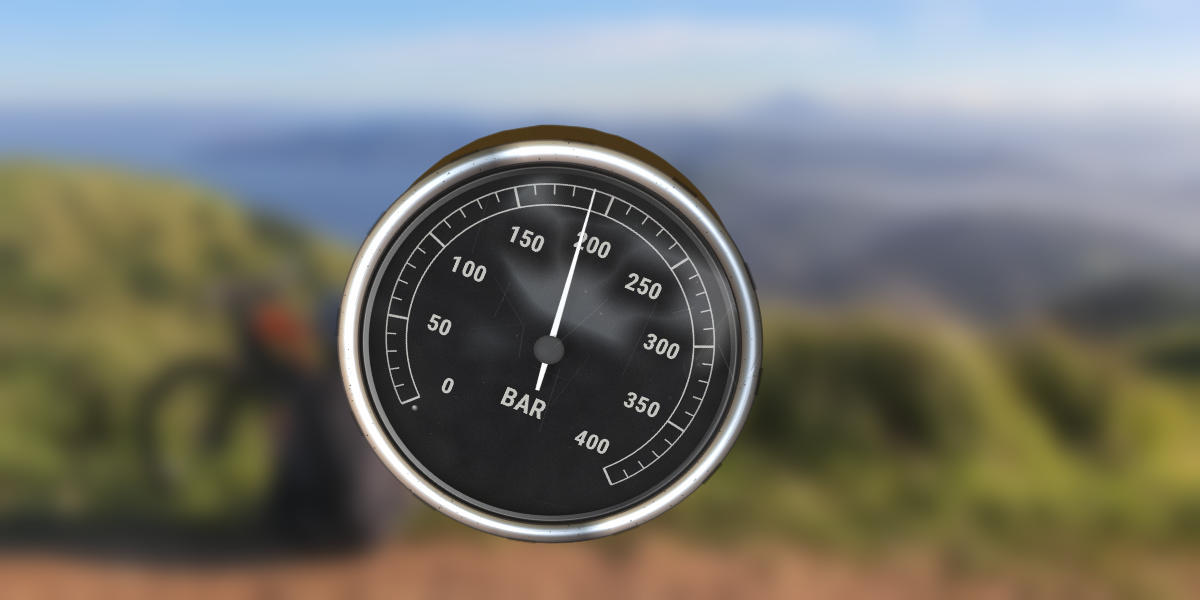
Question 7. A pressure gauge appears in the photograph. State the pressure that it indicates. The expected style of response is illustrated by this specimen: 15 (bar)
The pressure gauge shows 190 (bar)
